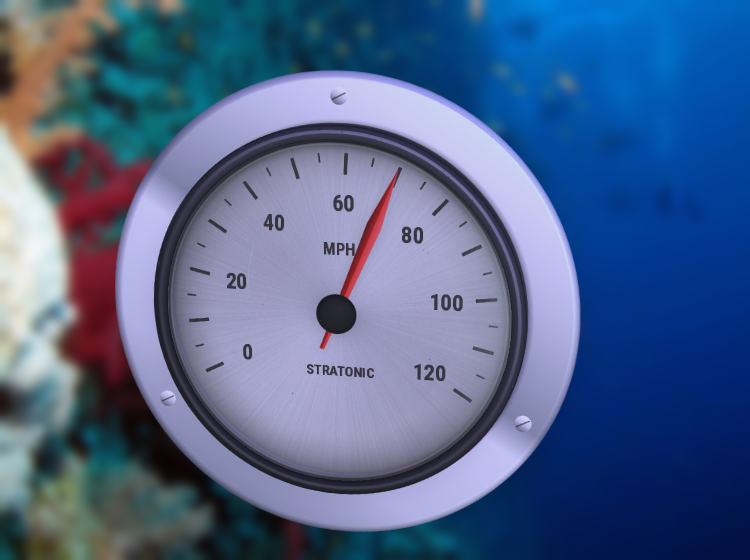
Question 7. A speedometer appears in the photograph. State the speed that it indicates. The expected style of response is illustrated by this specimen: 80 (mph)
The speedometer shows 70 (mph)
